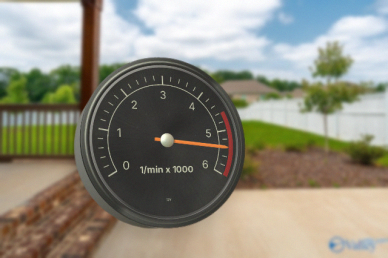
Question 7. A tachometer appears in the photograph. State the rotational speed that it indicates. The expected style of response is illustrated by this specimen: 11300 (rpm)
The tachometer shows 5400 (rpm)
